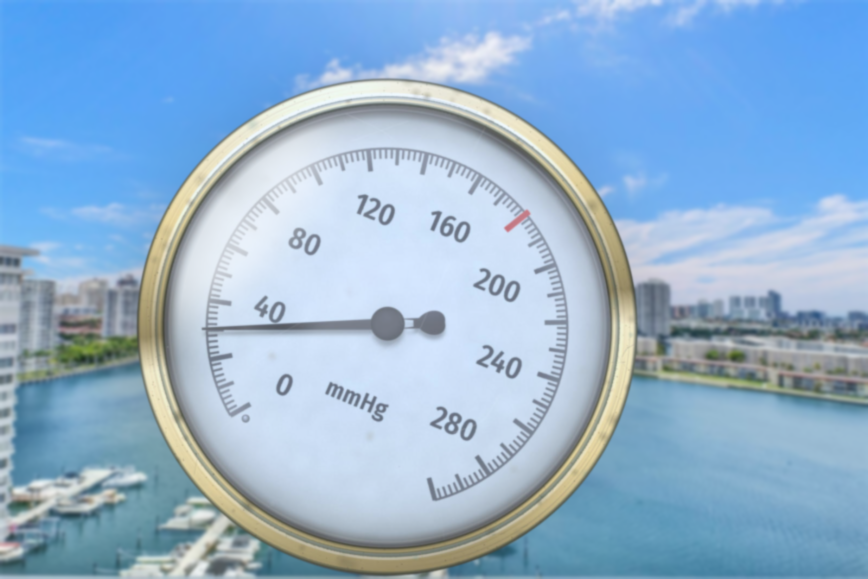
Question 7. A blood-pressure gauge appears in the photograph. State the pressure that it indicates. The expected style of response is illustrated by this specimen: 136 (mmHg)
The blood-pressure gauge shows 30 (mmHg)
